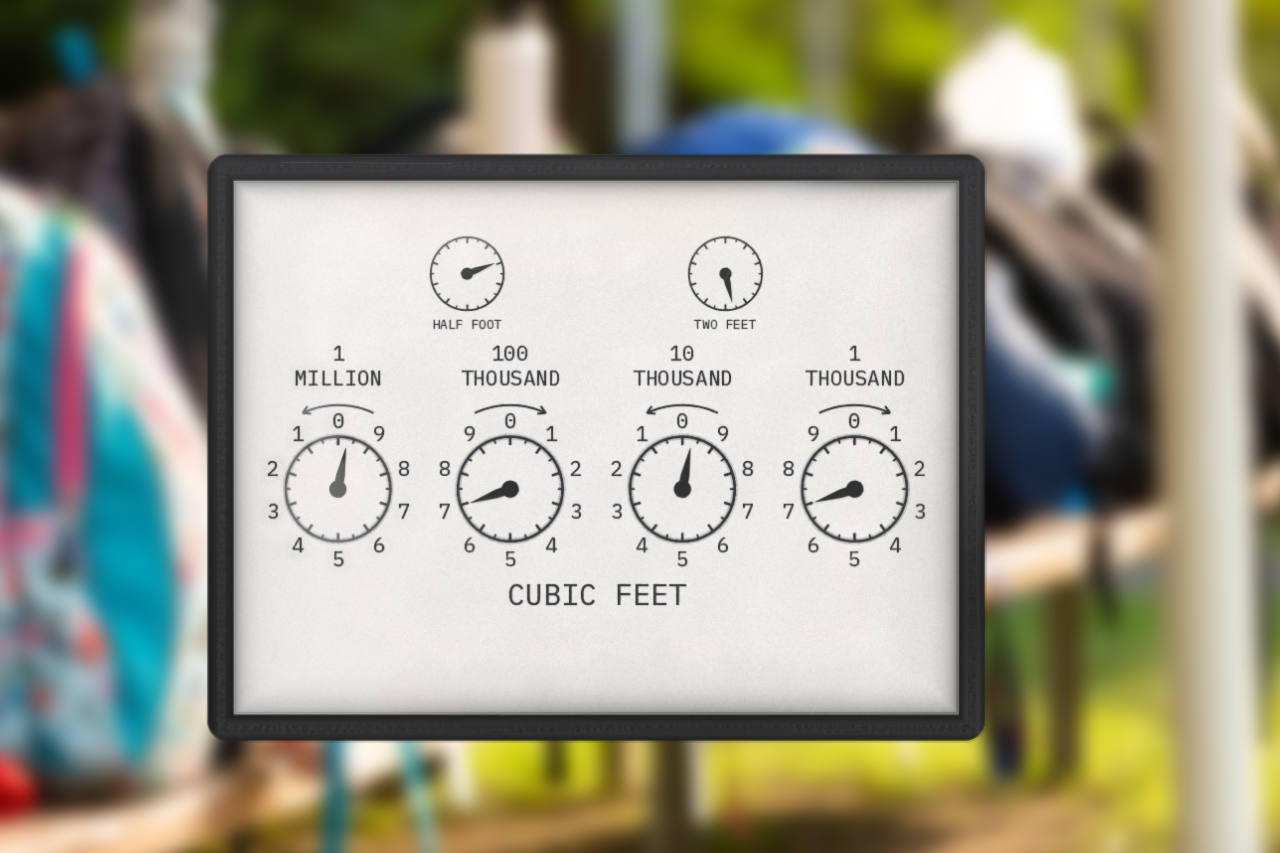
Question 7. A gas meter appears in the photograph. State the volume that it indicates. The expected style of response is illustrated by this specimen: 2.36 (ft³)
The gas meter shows 969700 (ft³)
